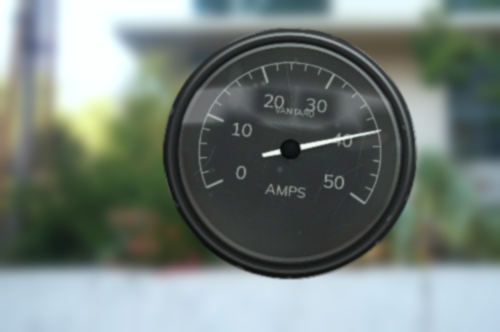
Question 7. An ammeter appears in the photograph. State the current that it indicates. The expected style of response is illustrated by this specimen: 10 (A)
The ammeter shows 40 (A)
